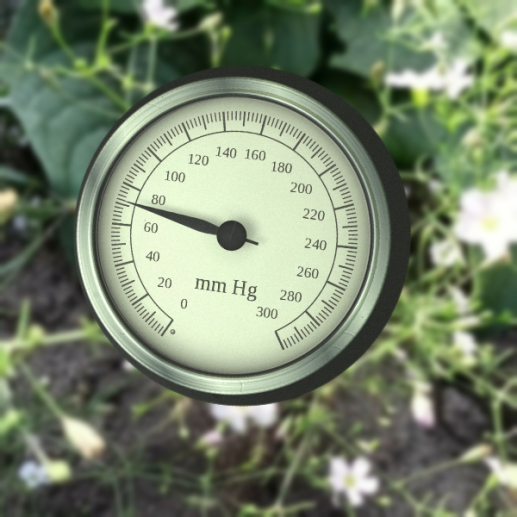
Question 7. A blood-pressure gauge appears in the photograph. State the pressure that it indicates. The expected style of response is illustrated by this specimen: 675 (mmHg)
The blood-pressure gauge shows 72 (mmHg)
